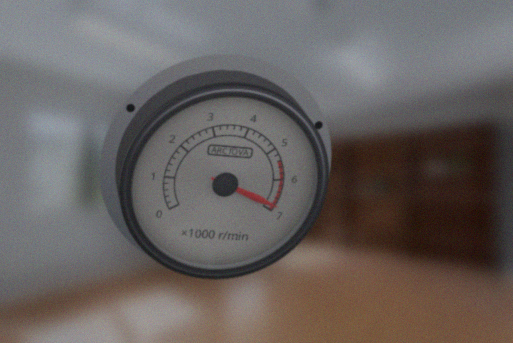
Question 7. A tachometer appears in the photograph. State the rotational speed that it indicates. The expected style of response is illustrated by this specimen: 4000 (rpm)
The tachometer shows 6800 (rpm)
